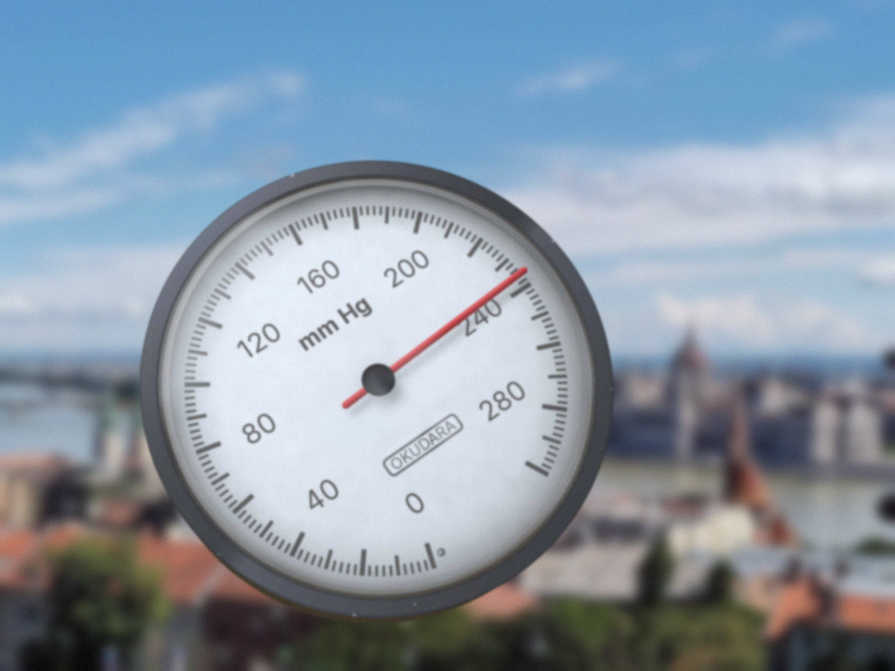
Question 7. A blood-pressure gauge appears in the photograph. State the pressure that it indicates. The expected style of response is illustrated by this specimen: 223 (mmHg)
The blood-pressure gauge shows 236 (mmHg)
